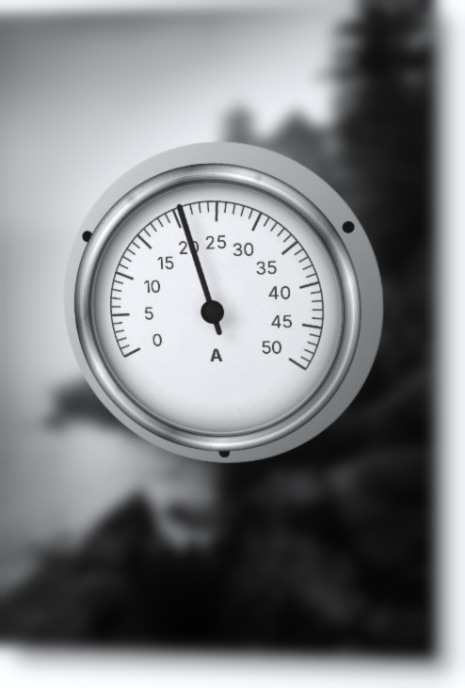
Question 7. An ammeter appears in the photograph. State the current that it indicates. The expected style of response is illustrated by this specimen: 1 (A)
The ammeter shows 21 (A)
